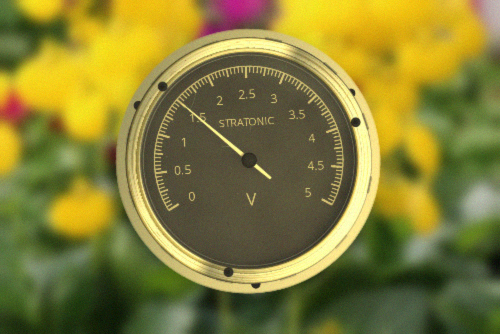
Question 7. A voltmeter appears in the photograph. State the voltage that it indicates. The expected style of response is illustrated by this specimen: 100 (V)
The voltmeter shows 1.5 (V)
